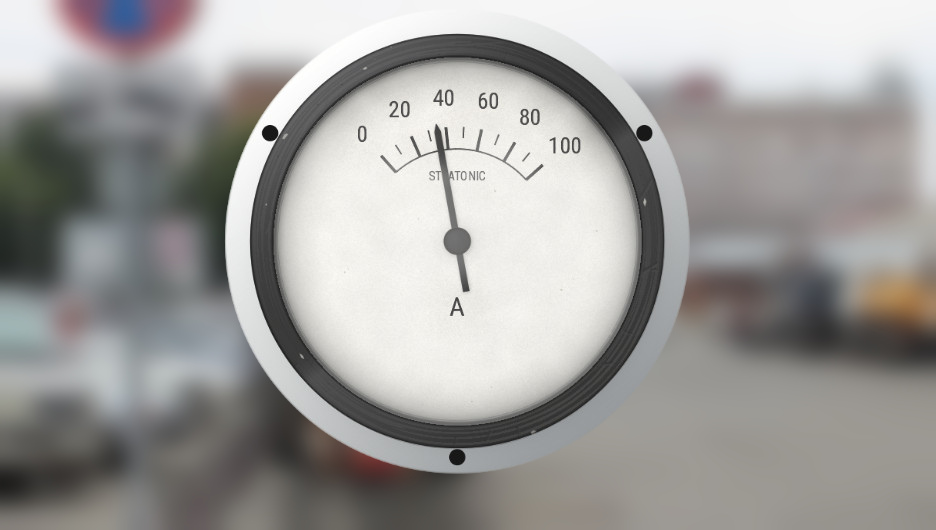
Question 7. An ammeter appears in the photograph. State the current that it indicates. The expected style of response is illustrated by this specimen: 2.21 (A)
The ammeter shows 35 (A)
